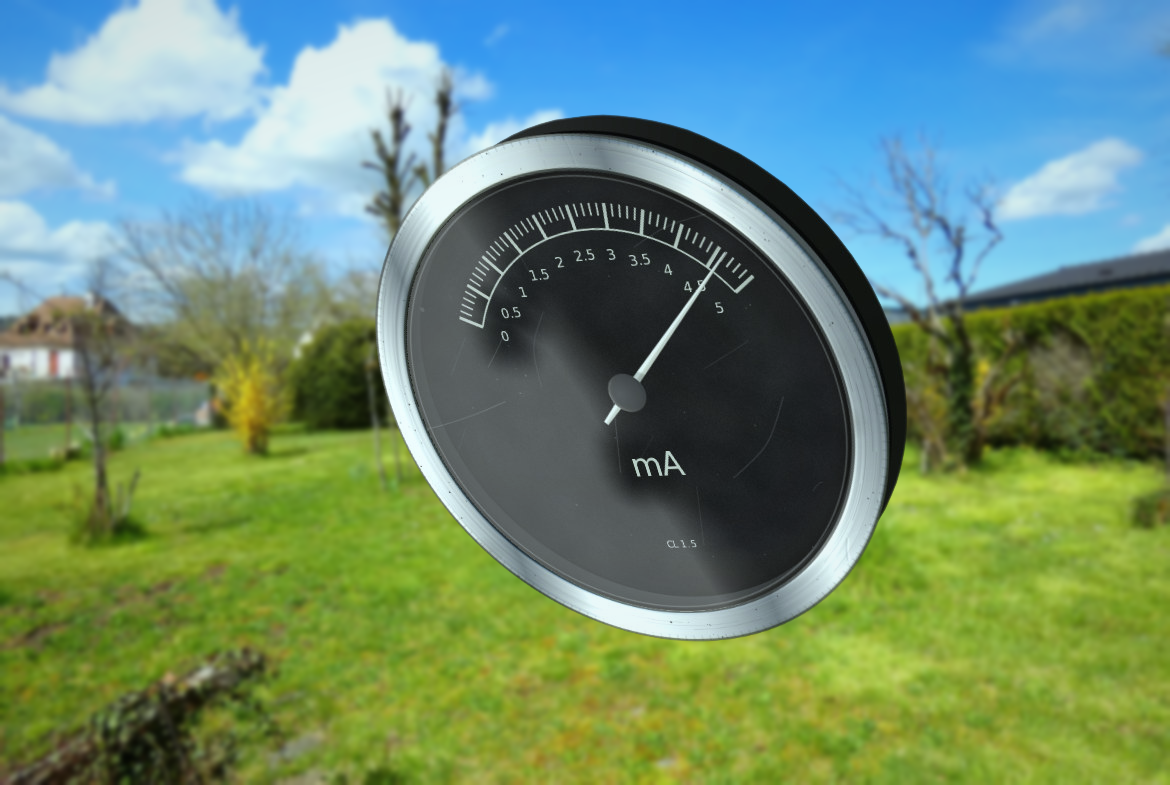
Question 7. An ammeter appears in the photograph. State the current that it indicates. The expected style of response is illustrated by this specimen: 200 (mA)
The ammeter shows 4.6 (mA)
